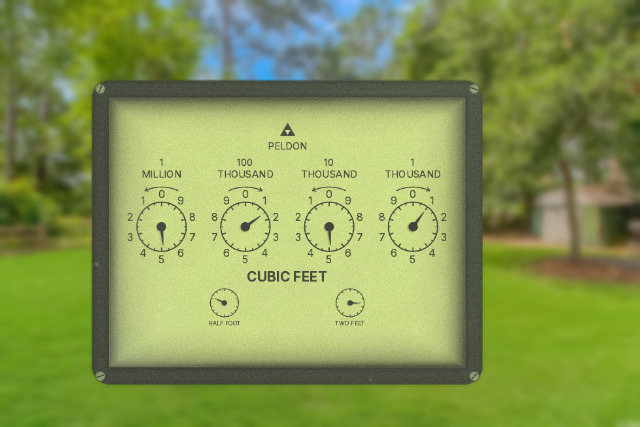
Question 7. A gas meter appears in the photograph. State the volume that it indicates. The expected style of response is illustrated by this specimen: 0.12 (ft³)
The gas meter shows 515100 (ft³)
